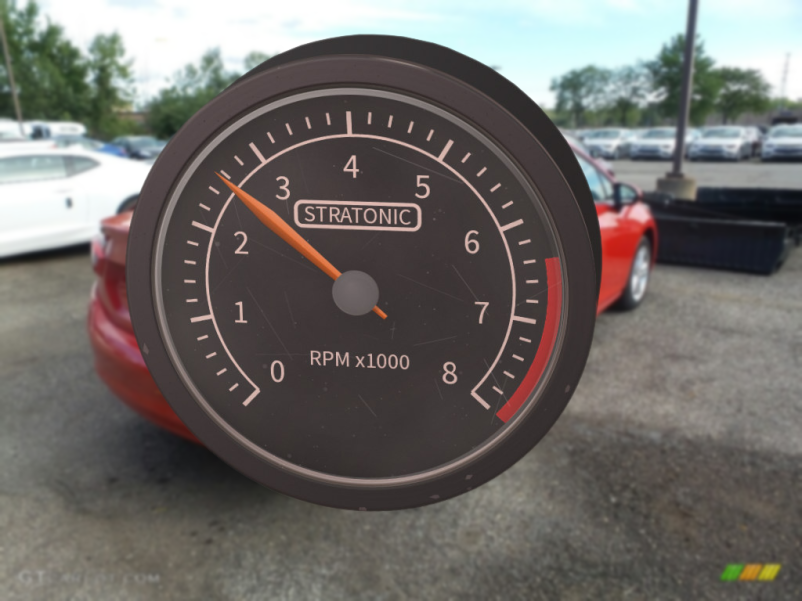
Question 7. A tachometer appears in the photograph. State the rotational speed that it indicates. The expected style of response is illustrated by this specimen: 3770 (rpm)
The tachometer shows 2600 (rpm)
